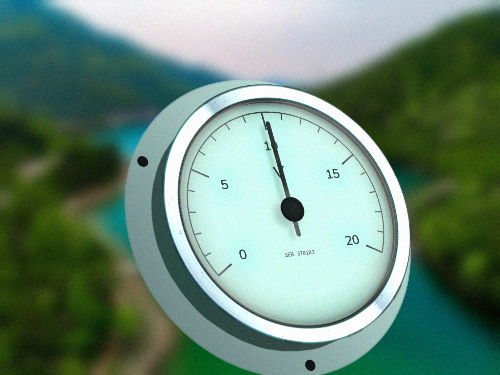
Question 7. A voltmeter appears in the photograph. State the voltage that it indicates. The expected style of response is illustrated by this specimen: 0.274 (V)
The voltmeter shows 10 (V)
